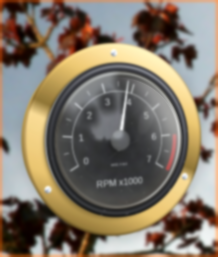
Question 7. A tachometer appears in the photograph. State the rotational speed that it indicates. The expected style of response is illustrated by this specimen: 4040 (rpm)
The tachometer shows 3750 (rpm)
